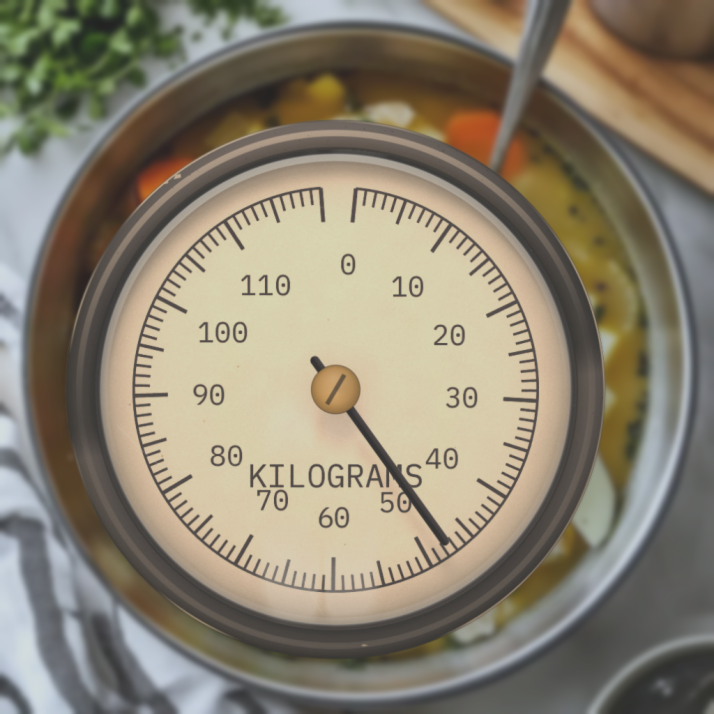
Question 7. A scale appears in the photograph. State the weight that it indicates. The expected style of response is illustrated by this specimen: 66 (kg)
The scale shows 47.5 (kg)
